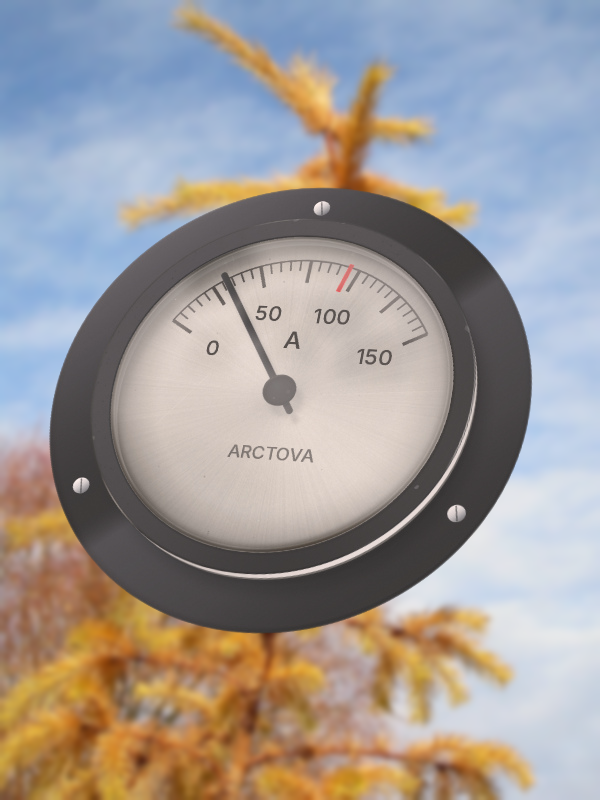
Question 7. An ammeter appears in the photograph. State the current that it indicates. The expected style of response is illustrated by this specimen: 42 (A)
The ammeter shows 32.5 (A)
